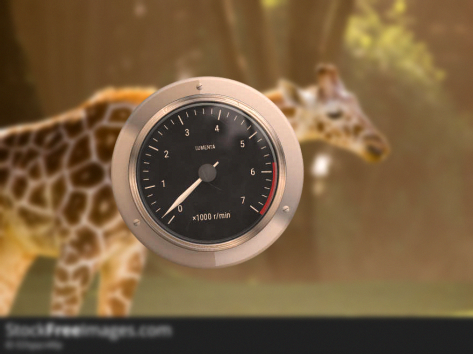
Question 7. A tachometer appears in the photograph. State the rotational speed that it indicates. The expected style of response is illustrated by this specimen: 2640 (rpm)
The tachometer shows 200 (rpm)
